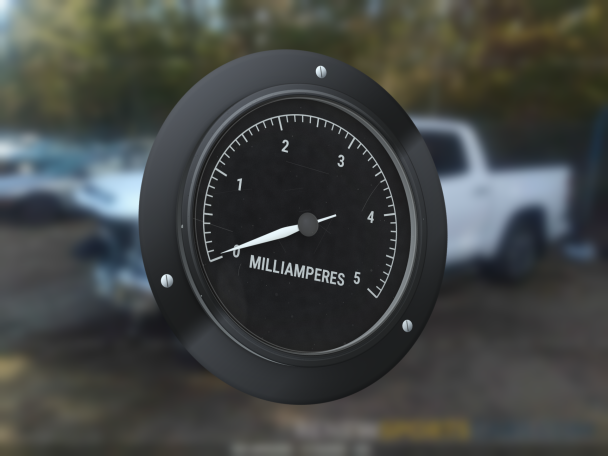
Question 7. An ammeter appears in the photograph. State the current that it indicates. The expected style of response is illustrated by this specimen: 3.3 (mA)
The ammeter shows 0.05 (mA)
